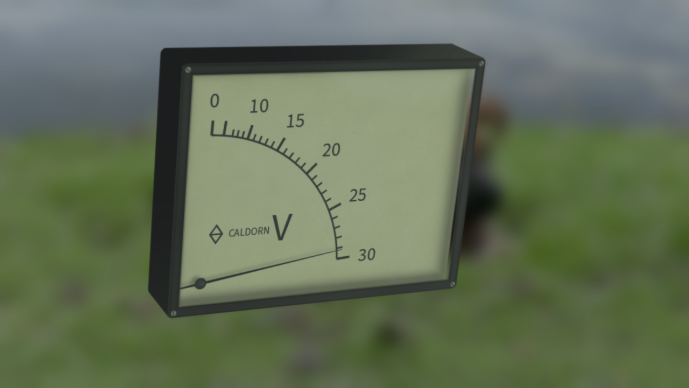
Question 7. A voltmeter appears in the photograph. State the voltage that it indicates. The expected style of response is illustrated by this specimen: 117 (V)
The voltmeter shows 29 (V)
